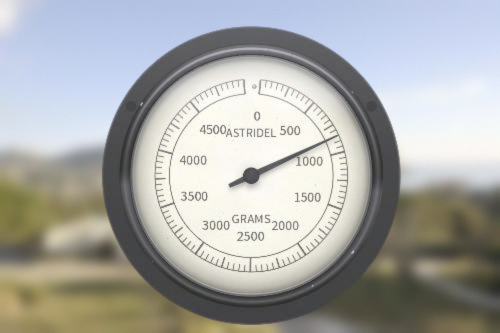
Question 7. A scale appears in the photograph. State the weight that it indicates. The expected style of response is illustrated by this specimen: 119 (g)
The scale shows 850 (g)
